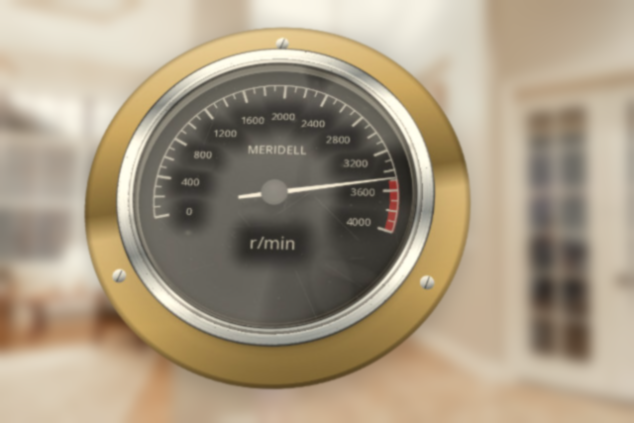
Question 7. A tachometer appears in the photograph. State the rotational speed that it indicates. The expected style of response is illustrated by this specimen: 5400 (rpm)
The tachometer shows 3500 (rpm)
